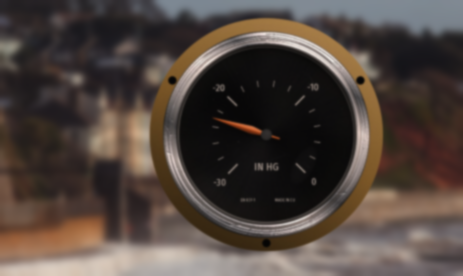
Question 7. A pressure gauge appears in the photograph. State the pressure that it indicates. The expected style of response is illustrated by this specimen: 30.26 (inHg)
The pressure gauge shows -23 (inHg)
